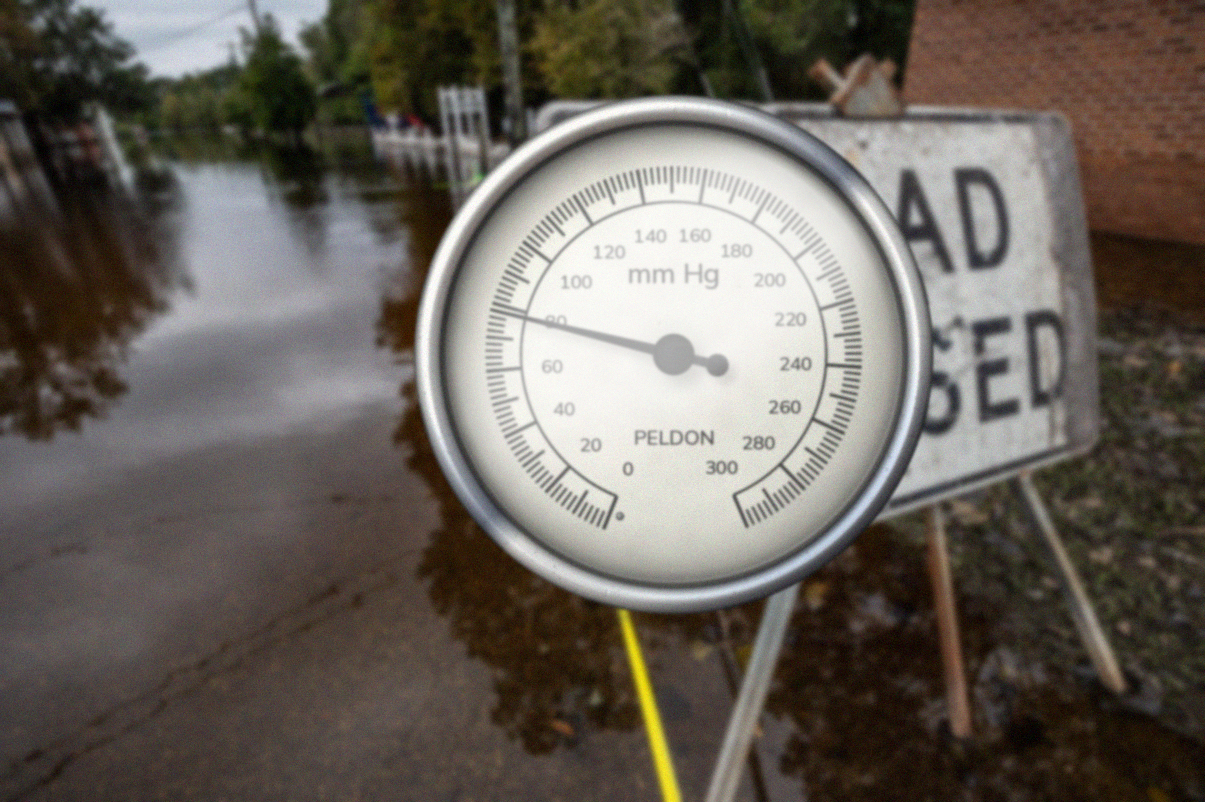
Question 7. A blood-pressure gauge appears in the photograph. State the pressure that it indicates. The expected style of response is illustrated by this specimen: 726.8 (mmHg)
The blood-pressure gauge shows 78 (mmHg)
